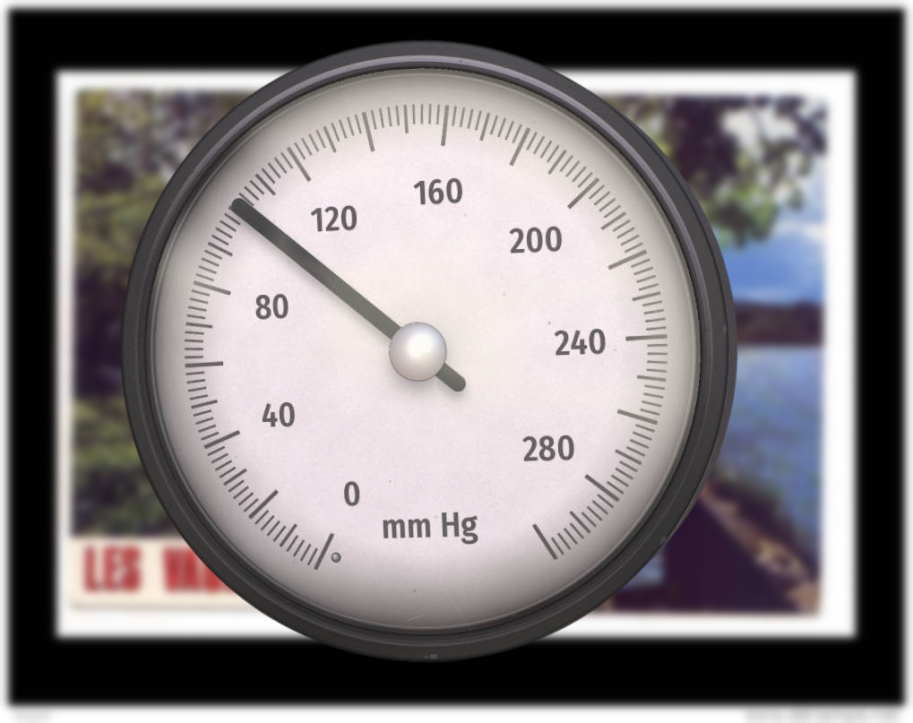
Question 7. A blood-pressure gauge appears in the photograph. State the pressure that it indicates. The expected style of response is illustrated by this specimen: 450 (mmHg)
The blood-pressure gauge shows 102 (mmHg)
